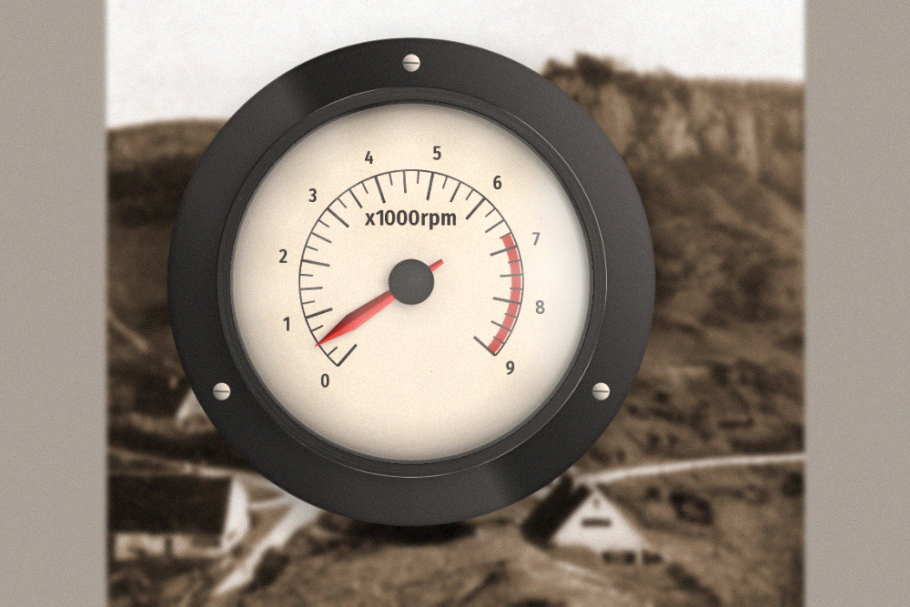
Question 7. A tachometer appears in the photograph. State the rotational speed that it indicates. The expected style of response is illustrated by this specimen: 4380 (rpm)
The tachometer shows 500 (rpm)
